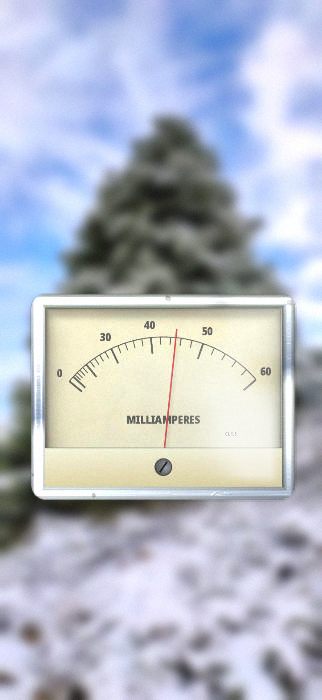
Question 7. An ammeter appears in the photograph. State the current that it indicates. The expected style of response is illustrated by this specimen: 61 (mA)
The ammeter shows 45 (mA)
